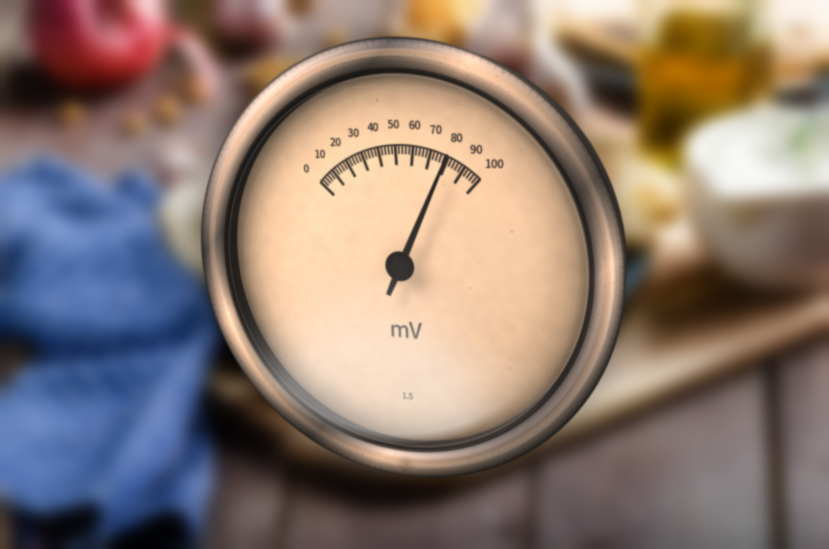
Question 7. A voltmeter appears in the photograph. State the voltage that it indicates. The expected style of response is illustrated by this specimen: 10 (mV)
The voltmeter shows 80 (mV)
